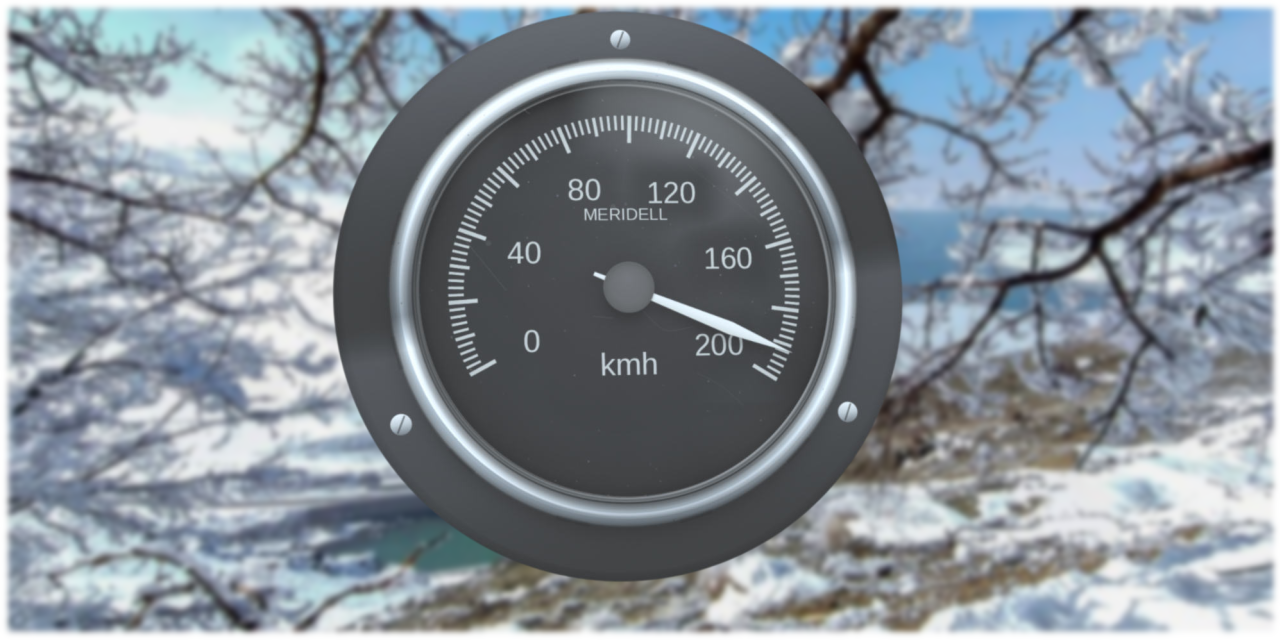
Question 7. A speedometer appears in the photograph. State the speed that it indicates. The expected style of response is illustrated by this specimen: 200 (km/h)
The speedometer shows 192 (km/h)
